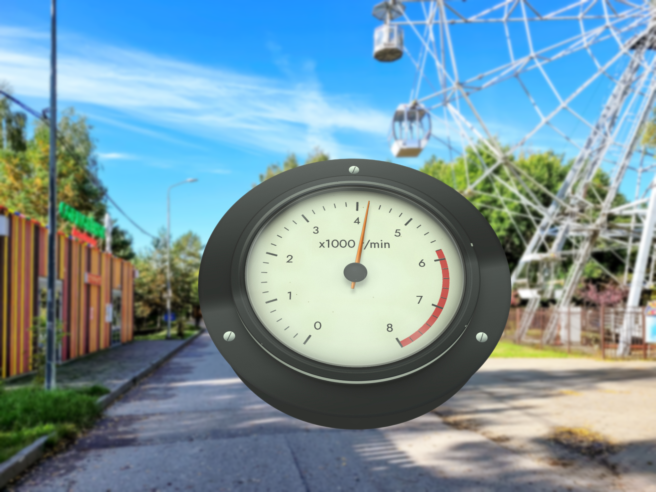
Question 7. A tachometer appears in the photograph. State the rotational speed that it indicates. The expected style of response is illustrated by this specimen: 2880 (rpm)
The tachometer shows 4200 (rpm)
